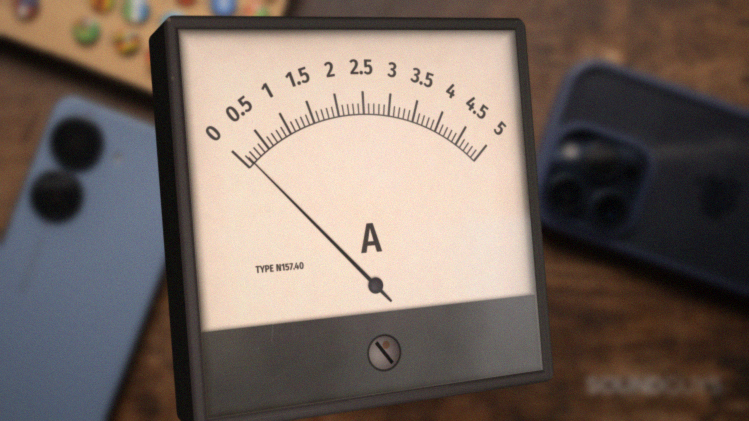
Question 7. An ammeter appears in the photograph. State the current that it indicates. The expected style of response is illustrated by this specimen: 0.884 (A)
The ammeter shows 0.1 (A)
